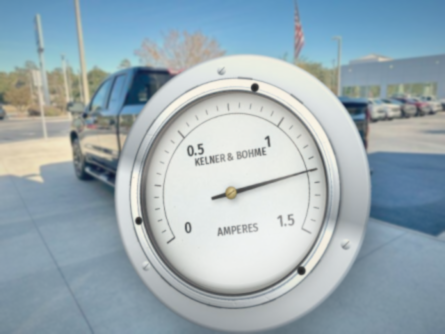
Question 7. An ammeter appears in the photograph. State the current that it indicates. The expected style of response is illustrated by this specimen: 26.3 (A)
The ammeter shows 1.25 (A)
